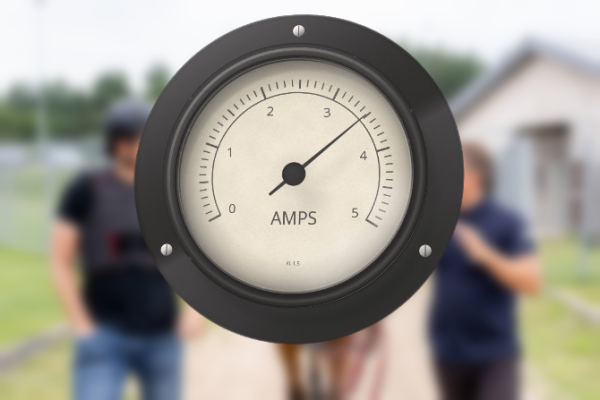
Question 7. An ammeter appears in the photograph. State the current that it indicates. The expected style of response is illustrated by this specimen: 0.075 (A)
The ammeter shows 3.5 (A)
